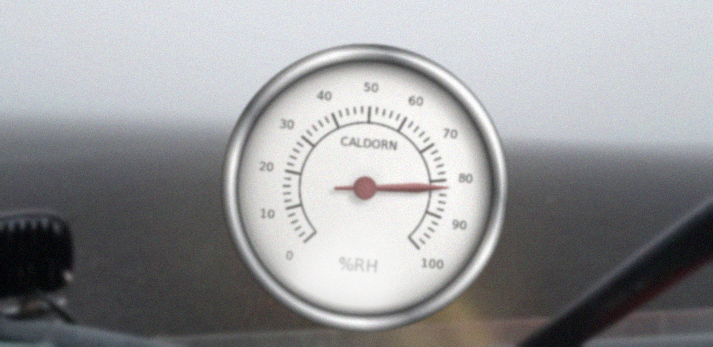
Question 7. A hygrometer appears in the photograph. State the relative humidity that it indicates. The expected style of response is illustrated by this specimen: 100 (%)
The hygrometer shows 82 (%)
